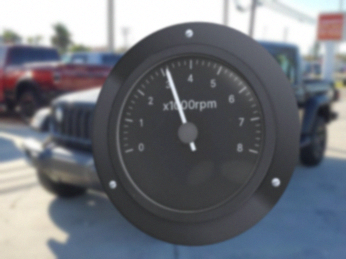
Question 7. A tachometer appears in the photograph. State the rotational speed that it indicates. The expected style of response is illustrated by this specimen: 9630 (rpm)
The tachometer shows 3200 (rpm)
